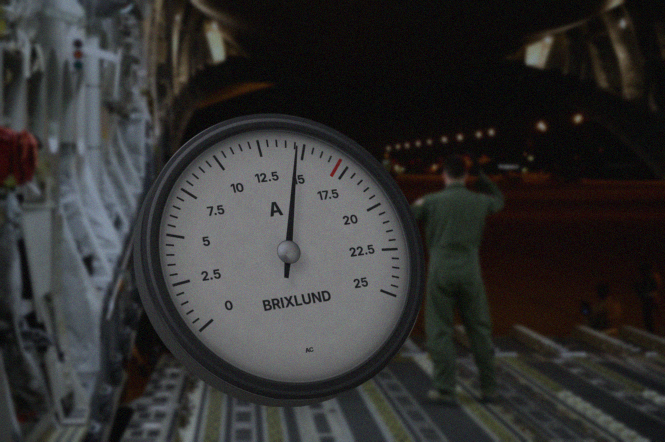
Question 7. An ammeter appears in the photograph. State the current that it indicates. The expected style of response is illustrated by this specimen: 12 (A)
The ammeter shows 14.5 (A)
